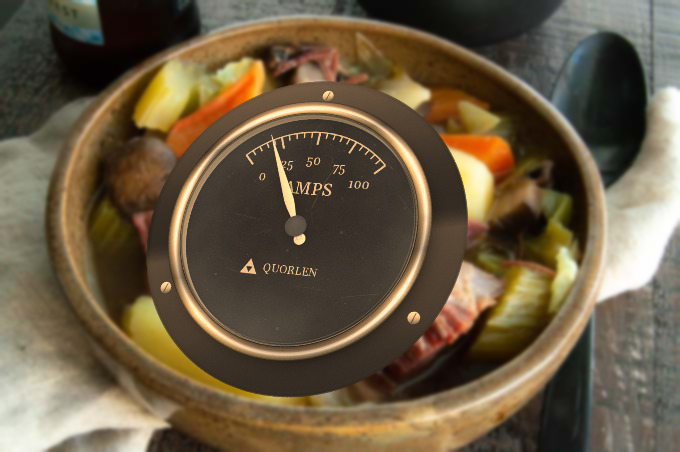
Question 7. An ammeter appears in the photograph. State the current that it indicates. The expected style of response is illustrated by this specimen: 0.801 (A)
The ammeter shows 20 (A)
